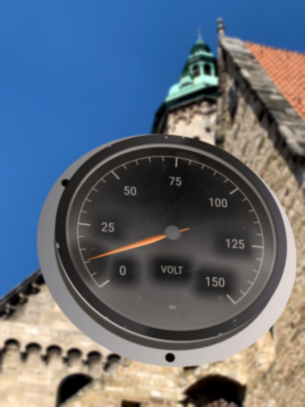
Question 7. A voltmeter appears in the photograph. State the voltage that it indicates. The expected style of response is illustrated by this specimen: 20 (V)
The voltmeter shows 10 (V)
